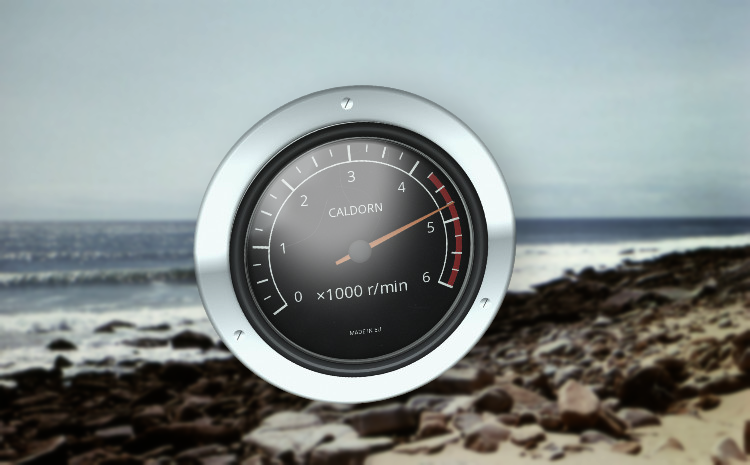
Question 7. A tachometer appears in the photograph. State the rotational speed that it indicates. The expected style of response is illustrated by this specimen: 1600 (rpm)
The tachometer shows 4750 (rpm)
